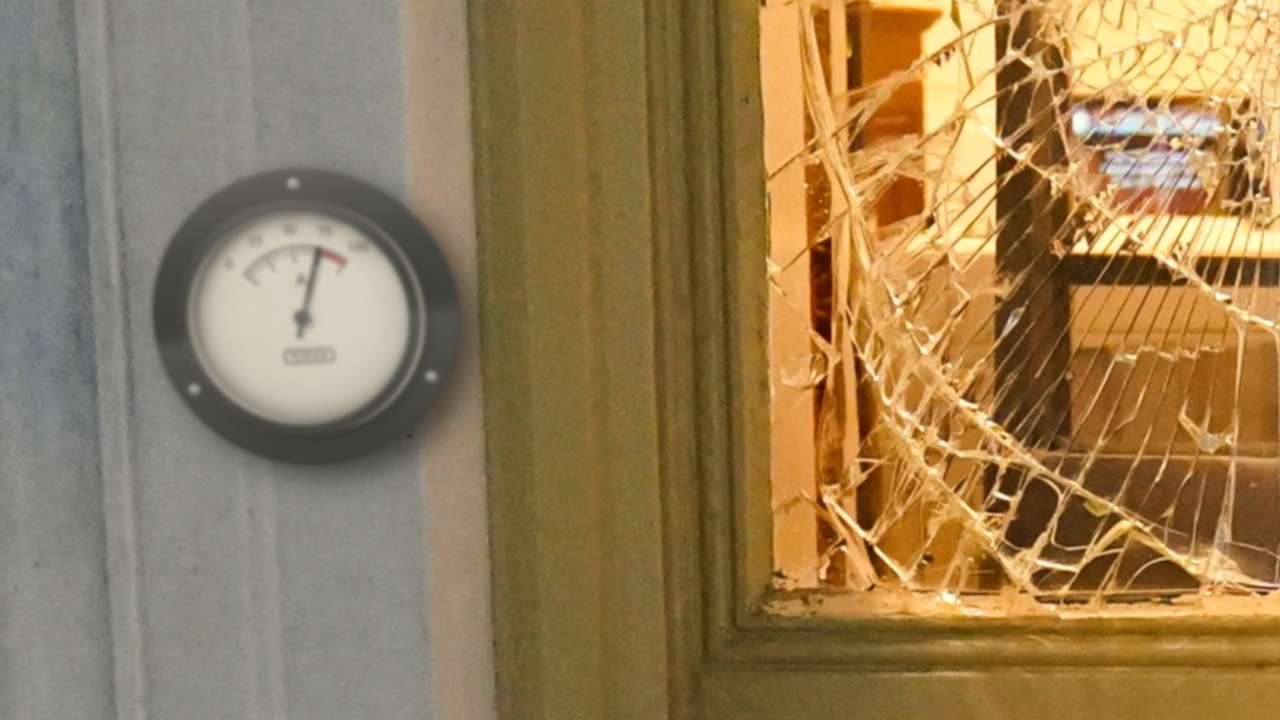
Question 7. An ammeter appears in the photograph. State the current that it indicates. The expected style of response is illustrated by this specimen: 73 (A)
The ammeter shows 75 (A)
